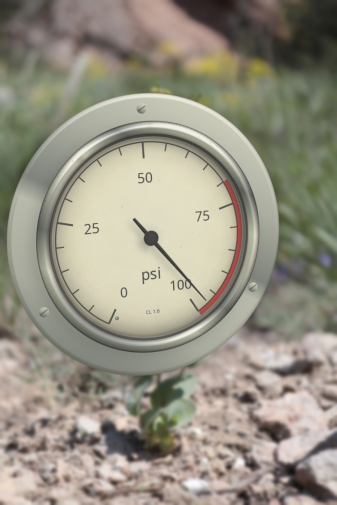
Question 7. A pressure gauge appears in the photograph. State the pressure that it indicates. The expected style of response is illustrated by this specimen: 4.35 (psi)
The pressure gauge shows 97.5 (psi)
